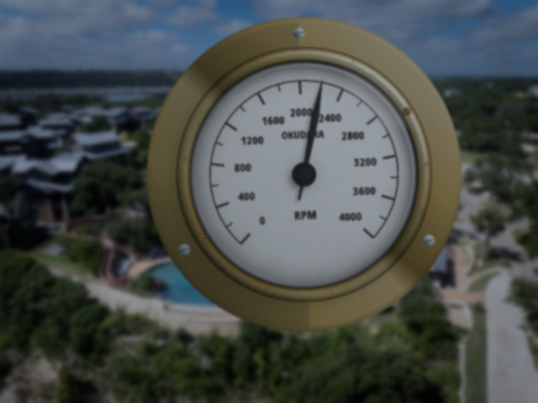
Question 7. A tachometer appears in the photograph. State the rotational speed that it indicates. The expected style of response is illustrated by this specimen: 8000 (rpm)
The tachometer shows 2200 (rpm)
